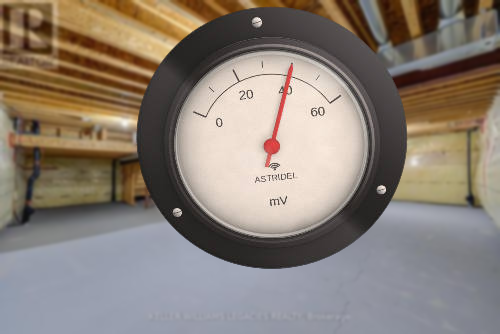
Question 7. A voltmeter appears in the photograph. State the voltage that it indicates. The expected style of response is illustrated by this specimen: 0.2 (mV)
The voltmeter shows 40 (mV)
